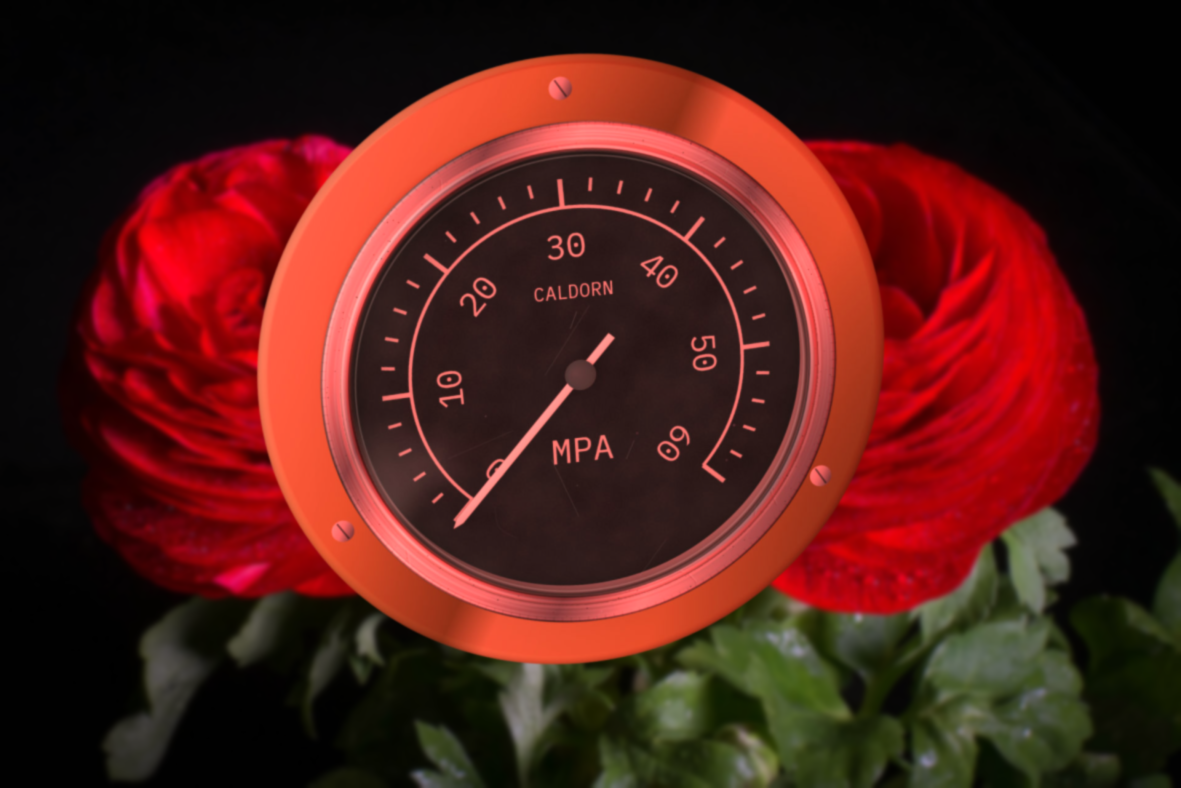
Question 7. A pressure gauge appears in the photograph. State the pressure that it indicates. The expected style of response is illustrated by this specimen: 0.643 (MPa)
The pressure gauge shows 0 (MPa)
